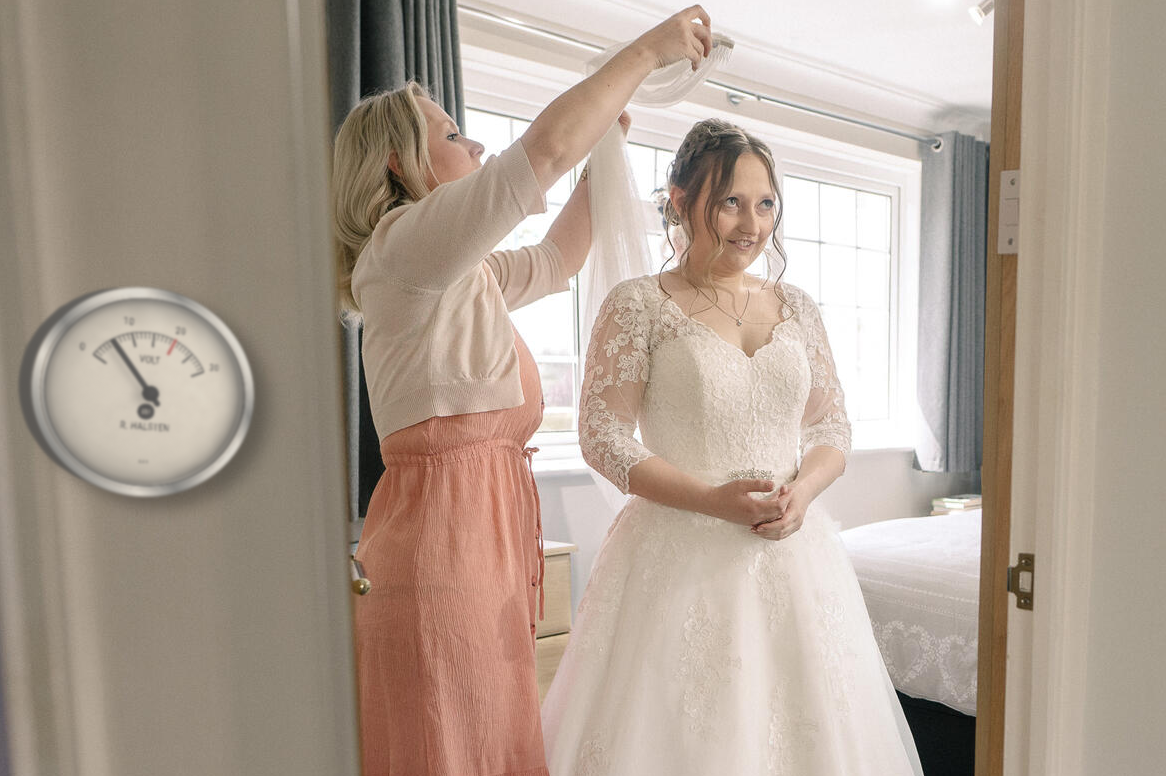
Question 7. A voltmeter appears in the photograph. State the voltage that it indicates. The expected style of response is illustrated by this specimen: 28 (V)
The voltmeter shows 5 (V)
